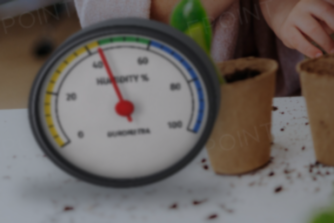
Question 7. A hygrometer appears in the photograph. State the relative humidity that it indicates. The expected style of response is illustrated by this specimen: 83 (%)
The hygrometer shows 44 (%)
